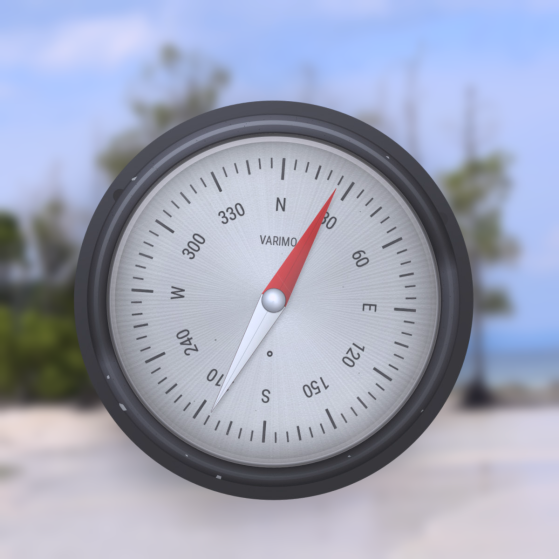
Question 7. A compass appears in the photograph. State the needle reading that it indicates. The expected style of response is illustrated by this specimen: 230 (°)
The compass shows 25 (°)
